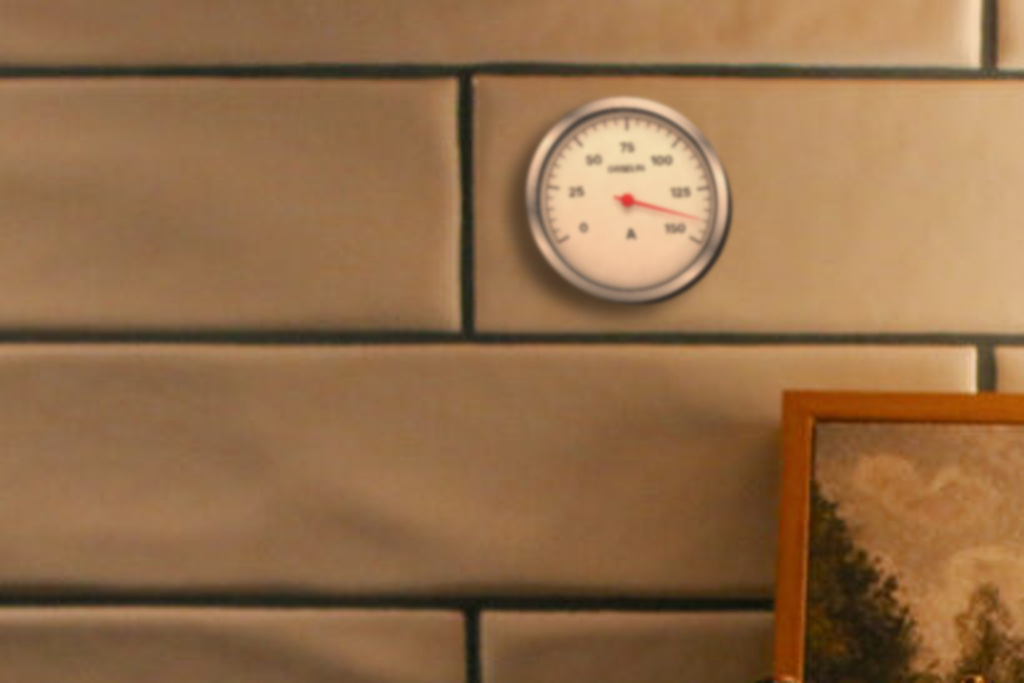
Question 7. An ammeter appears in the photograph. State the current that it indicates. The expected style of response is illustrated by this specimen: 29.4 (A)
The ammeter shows 140 (A)
